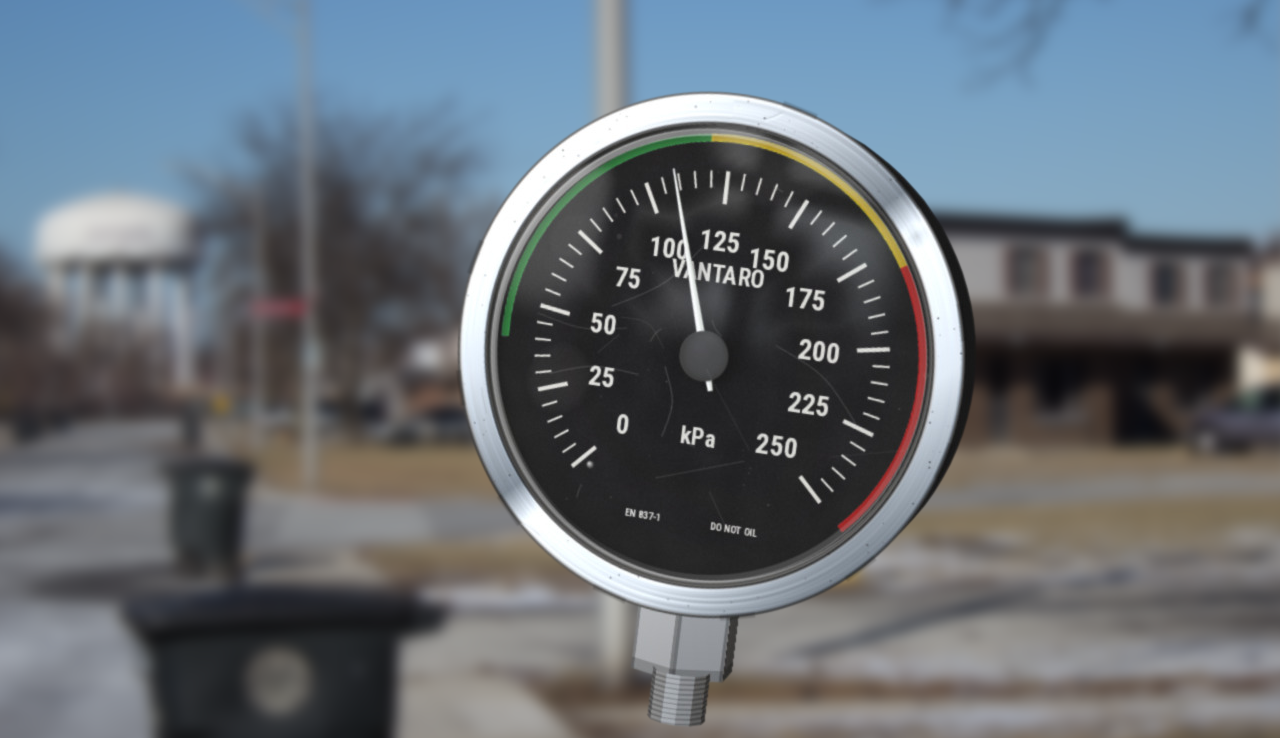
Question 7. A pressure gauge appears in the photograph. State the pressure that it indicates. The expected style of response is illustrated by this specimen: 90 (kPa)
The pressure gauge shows 110 (kPa)
